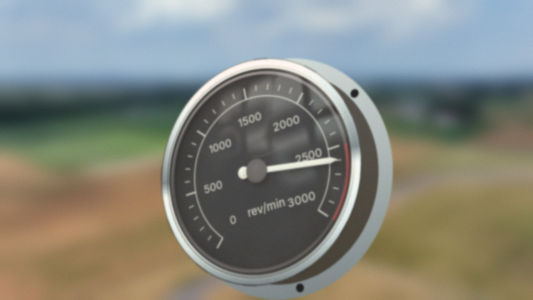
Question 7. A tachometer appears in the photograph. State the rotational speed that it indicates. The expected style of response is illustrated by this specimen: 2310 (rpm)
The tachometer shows 2600 (rpm)
